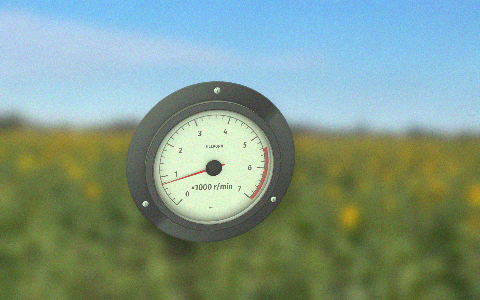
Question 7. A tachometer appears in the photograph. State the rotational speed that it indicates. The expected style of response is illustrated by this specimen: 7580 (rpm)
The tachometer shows 800 (rpm)
